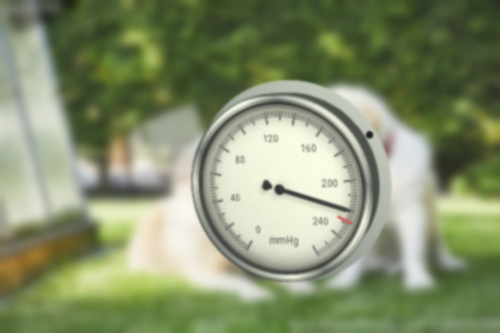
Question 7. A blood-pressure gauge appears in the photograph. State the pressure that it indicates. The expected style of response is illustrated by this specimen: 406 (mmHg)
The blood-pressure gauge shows 220 (mmHg)
